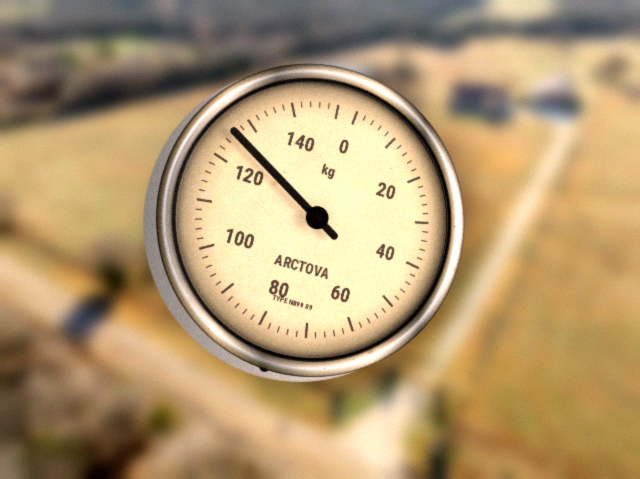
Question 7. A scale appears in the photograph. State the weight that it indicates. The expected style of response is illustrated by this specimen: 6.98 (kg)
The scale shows 126 (kg)
